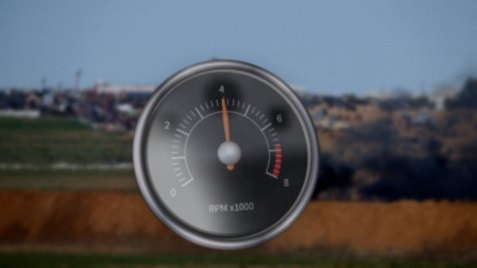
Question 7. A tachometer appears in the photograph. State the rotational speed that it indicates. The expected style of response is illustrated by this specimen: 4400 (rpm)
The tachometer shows 4000 (rpm)
